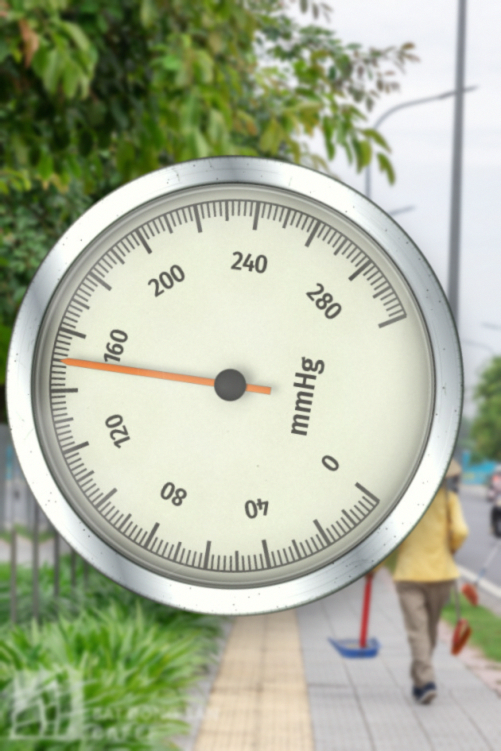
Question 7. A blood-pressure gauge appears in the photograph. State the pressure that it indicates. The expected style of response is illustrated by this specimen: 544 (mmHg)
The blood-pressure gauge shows 150 (mmHg)
